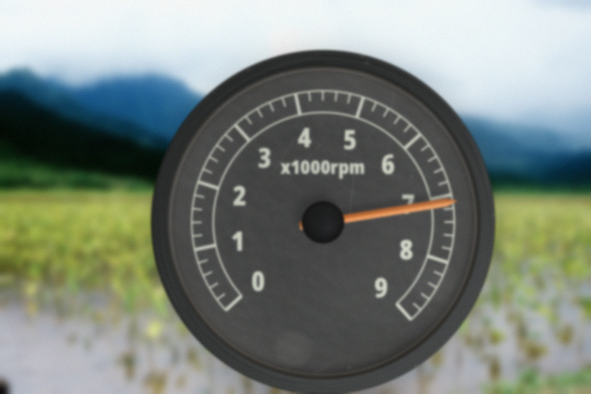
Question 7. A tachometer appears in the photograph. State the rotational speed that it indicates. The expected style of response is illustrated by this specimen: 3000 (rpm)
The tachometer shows 7100 (rpm)
